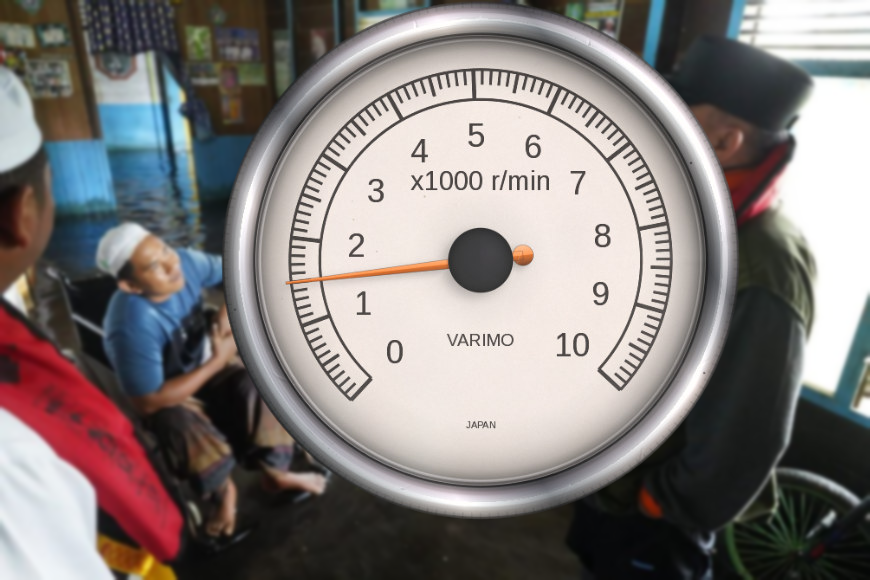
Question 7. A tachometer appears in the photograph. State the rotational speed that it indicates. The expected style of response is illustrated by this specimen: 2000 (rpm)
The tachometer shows 1500 (rpm)
